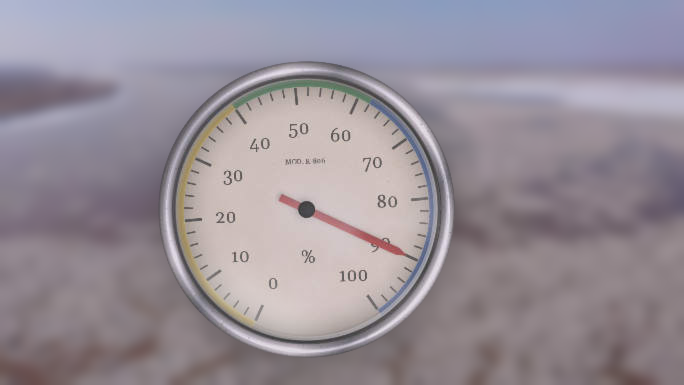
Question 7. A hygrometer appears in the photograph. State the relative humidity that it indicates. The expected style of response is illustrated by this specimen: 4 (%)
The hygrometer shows 90 (%)
